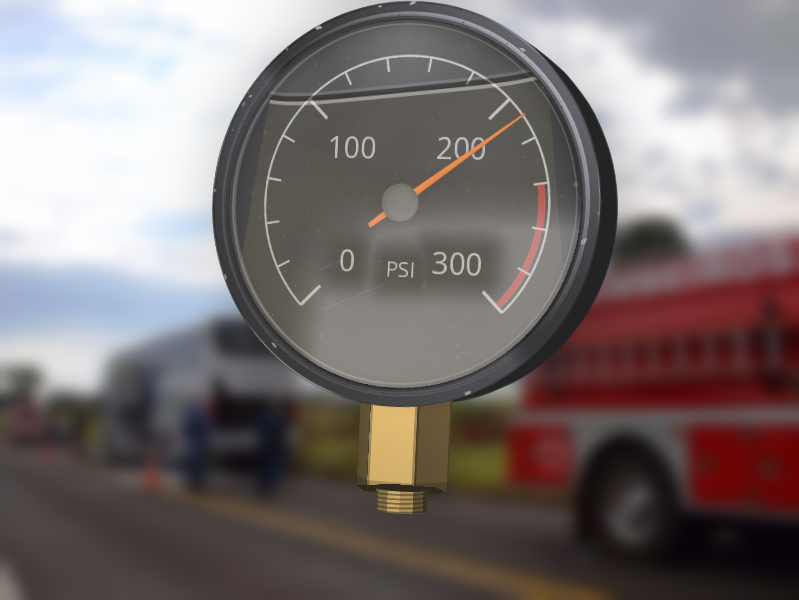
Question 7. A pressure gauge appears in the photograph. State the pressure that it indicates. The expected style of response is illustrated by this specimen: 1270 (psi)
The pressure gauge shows 210 (psi)
